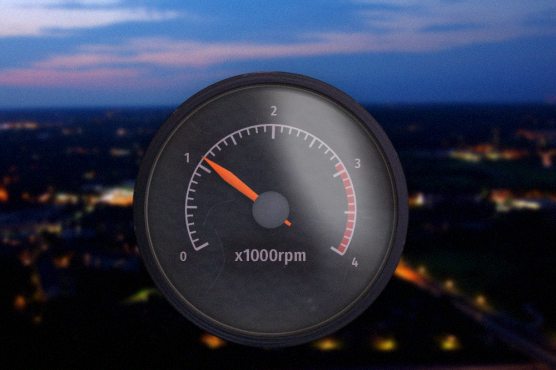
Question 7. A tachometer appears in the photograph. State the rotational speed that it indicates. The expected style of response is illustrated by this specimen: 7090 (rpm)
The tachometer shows 1100 (rpm)
